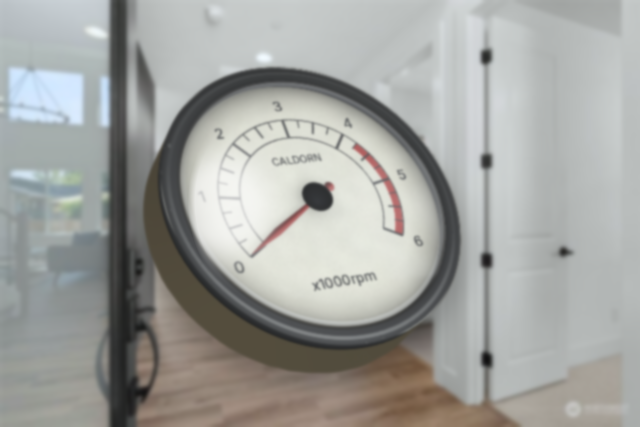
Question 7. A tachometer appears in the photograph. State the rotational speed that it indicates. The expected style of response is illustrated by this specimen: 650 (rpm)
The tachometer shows 0 (rpm)
